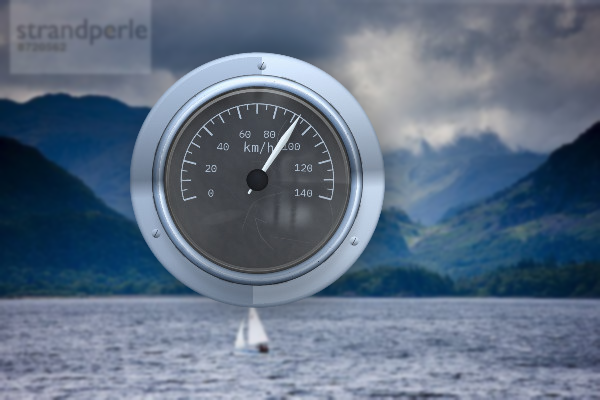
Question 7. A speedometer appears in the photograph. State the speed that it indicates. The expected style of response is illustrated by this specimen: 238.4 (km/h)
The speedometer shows 92.5 (km/h)
